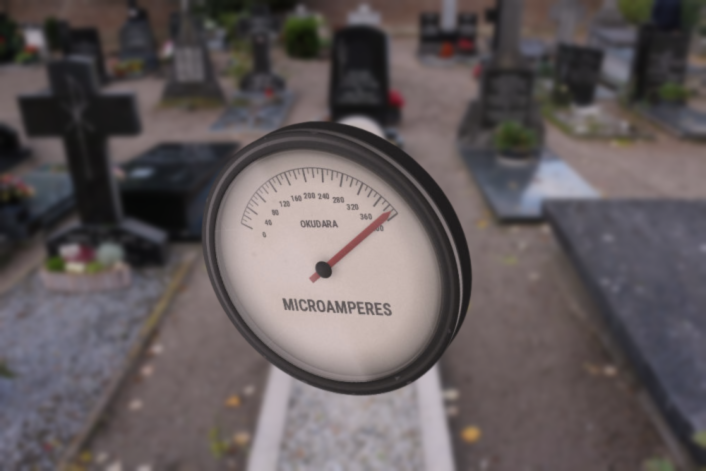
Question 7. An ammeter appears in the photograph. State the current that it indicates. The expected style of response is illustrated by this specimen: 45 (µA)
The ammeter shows 390 (µA)
